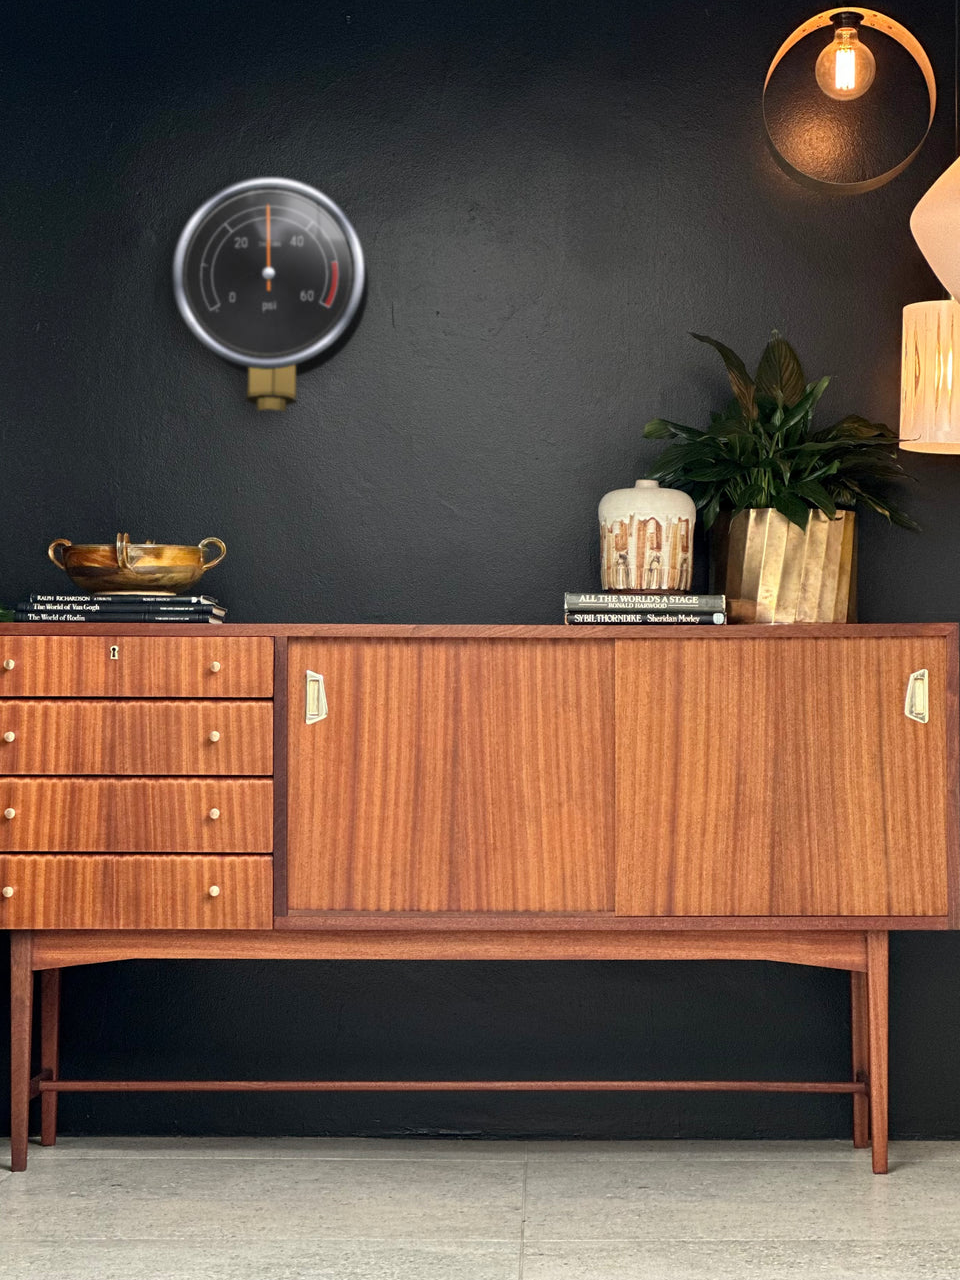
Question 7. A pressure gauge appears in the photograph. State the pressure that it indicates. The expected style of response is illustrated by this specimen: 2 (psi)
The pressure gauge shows 30 (psi)
